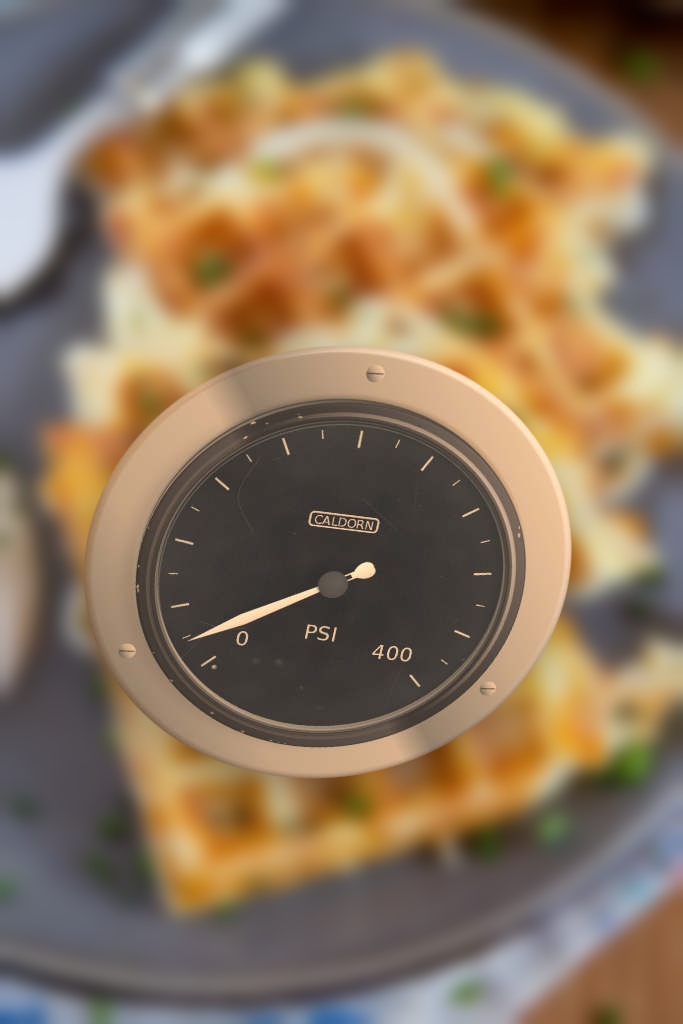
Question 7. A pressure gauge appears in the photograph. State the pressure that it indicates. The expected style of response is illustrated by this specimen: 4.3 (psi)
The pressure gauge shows 20 (psi)
